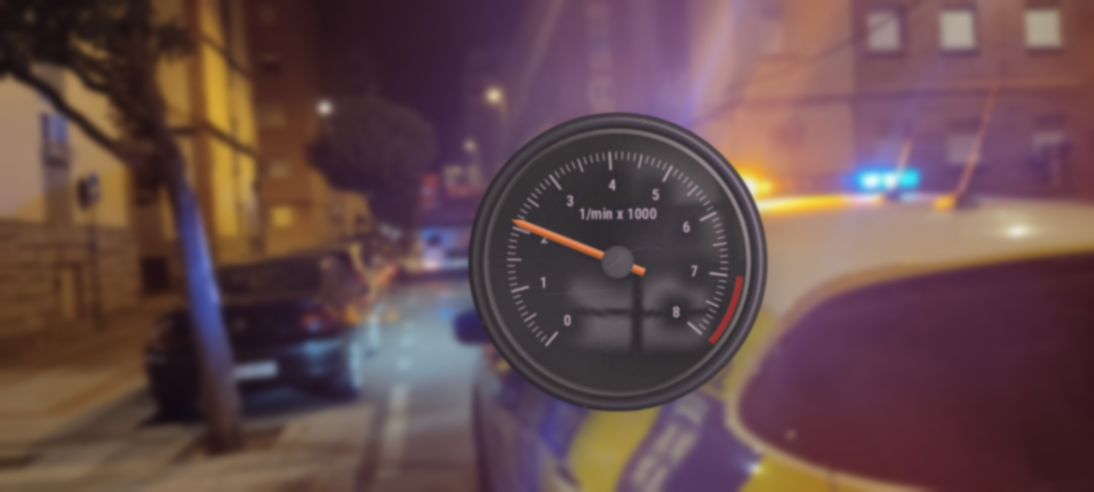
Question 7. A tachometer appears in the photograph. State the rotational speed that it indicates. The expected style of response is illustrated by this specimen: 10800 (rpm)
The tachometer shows 2100 (rpm)
